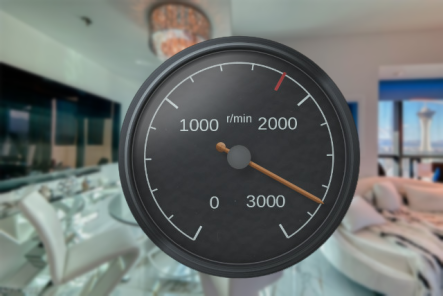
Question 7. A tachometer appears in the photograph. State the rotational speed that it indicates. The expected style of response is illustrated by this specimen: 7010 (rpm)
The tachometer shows 2700 (rpm)
